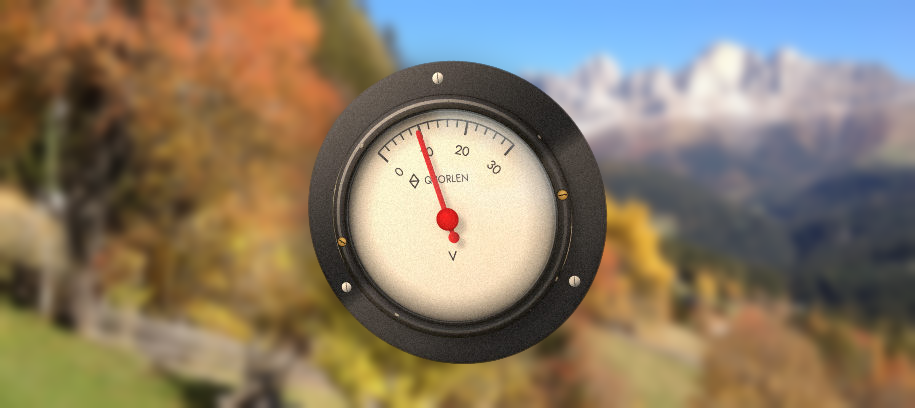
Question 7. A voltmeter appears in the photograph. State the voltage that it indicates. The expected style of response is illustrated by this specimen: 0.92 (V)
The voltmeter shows 10 (V)
